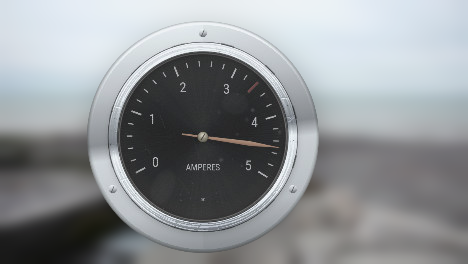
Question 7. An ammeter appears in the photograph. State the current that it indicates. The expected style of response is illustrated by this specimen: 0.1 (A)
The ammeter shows 4.5 (A)
